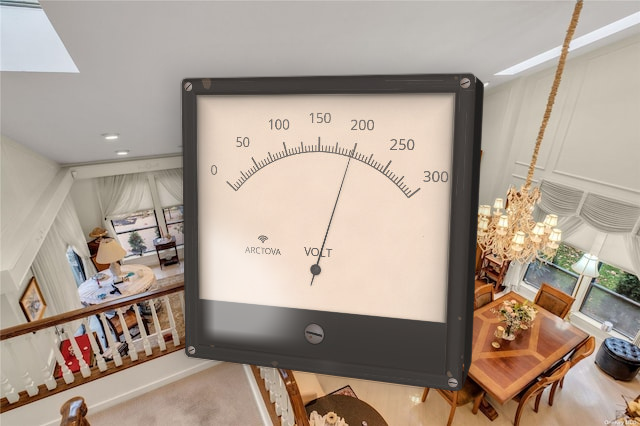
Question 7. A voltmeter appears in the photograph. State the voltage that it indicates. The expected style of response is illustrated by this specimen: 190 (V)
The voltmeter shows 200 (V)
